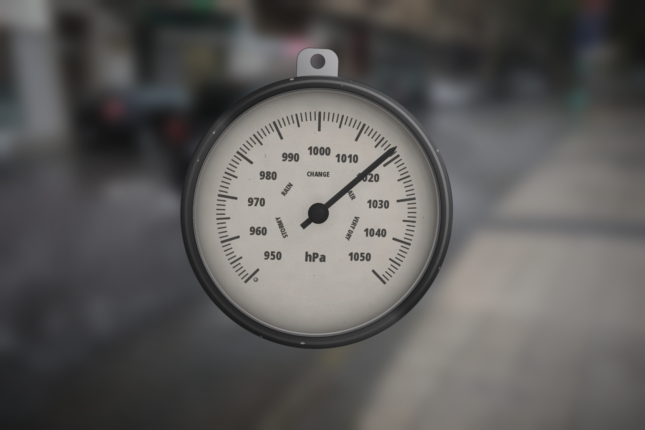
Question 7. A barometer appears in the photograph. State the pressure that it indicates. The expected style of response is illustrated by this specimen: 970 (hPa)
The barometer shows 1018 (hPa)
